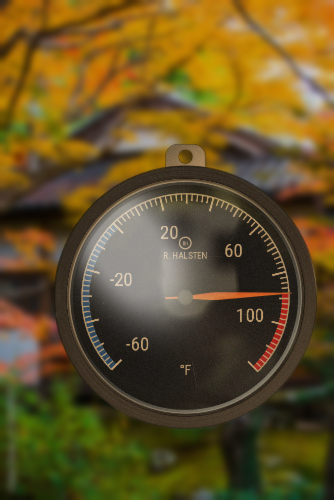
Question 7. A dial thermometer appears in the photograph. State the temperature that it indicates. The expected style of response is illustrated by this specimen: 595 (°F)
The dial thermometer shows 88 (°F)
